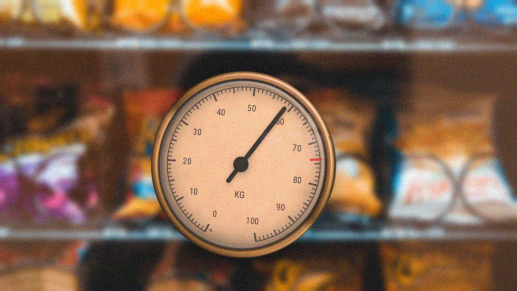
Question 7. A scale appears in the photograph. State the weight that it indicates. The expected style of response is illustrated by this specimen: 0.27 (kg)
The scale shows 59 (kg)
